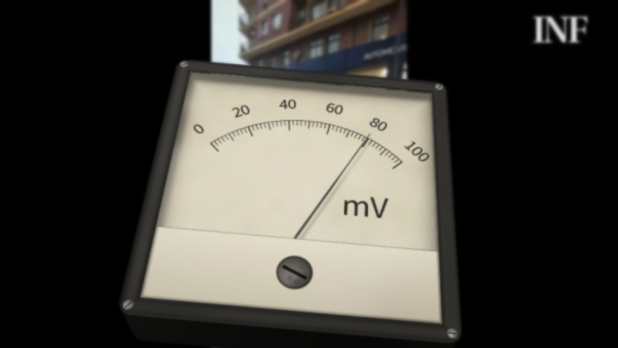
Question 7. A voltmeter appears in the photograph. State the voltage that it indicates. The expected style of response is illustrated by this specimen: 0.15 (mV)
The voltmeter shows 80 (mV)
